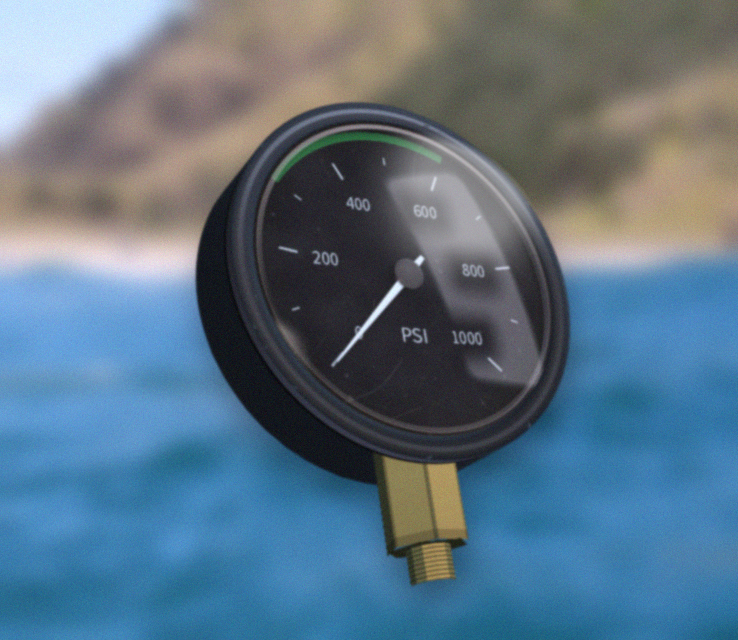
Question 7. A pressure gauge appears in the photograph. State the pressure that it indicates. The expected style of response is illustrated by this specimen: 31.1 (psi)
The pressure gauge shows 0 (psi)
